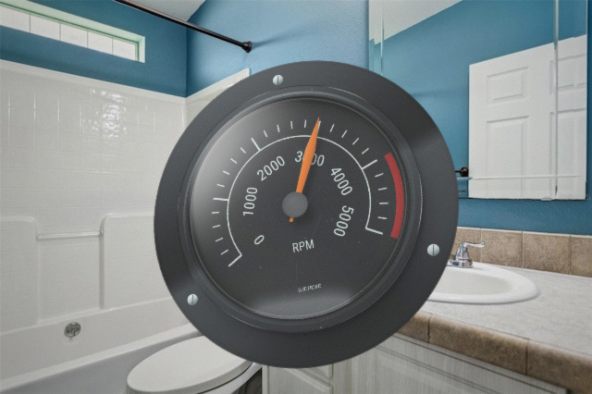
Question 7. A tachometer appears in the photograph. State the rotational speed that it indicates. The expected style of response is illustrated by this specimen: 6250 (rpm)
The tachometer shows 3000 (rpm)
